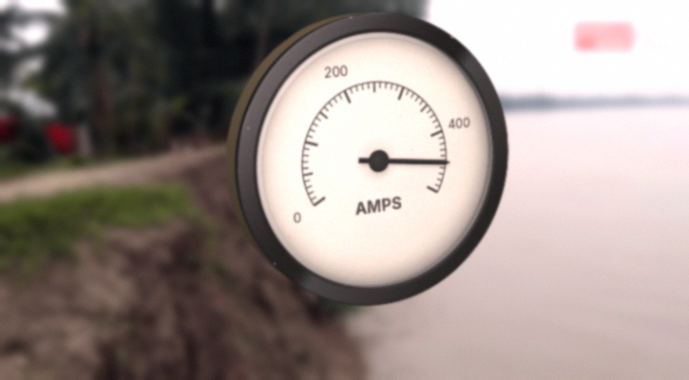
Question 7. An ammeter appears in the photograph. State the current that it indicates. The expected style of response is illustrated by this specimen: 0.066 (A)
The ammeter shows 450 (A)
